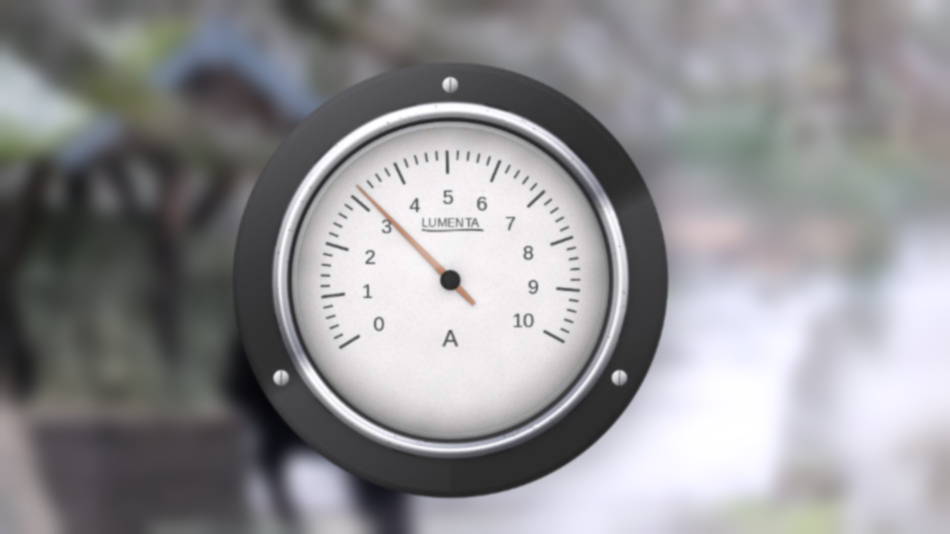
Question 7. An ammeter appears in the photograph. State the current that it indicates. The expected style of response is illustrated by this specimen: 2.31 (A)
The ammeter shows 3.2 (A)
